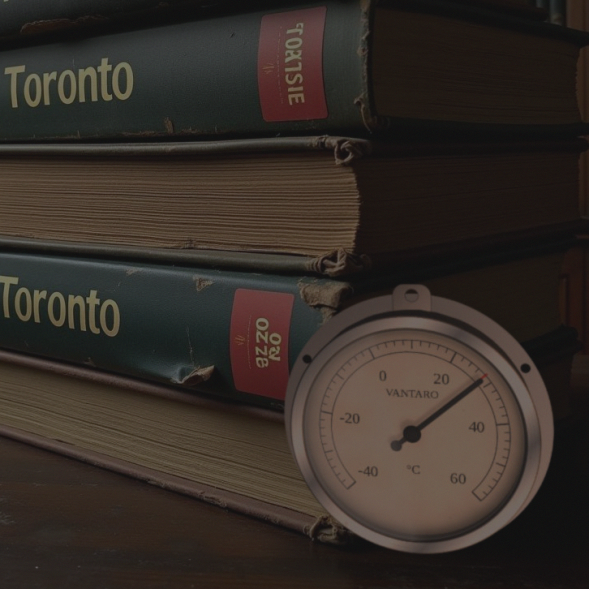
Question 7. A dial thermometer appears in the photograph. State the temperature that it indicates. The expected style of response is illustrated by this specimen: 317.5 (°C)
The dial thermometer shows 28 (°C)
